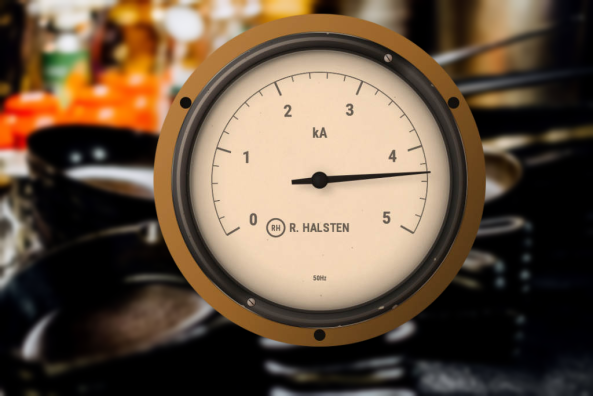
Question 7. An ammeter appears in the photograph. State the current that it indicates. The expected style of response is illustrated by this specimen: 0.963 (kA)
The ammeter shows 4.3 (kA)
